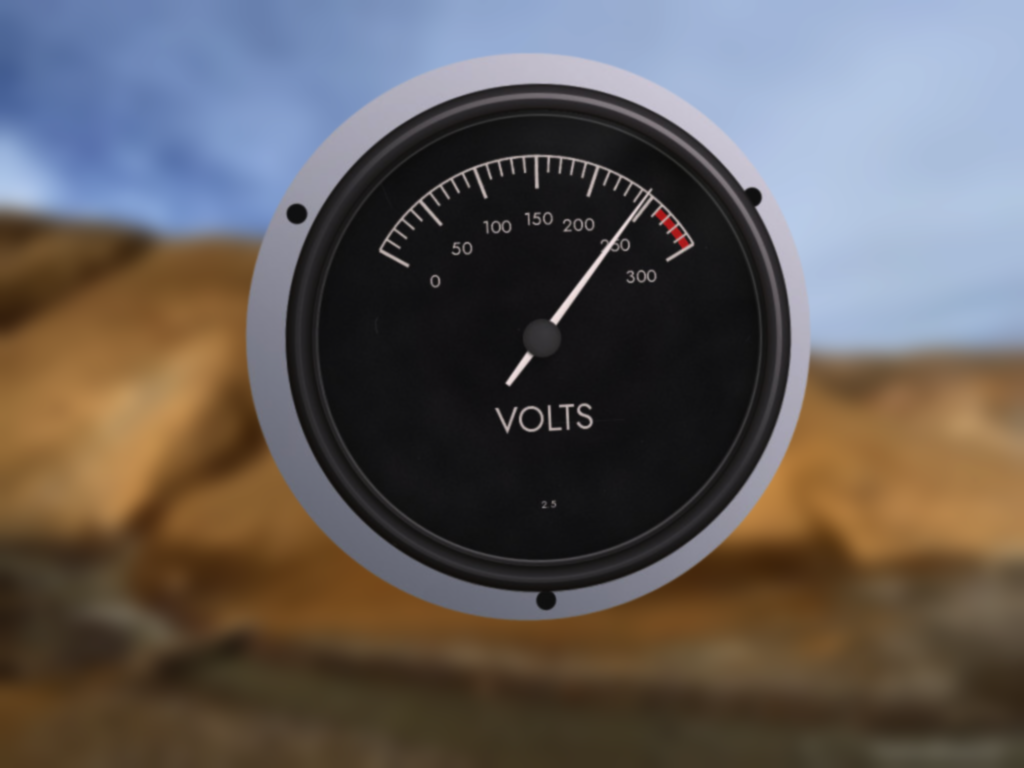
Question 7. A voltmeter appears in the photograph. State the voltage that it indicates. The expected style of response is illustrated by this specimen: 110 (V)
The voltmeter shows 245 (V)
